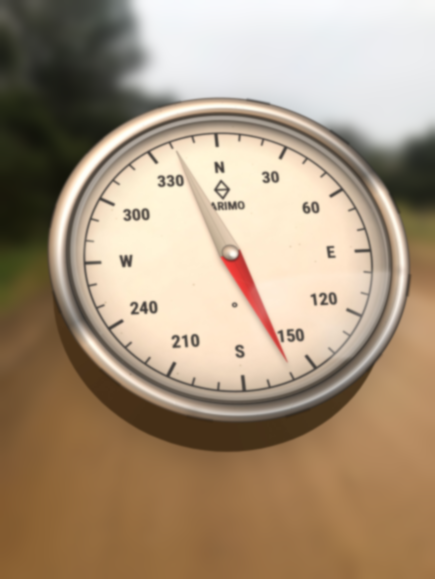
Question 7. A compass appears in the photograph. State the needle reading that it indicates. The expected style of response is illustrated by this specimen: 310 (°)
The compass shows 160 (°)
